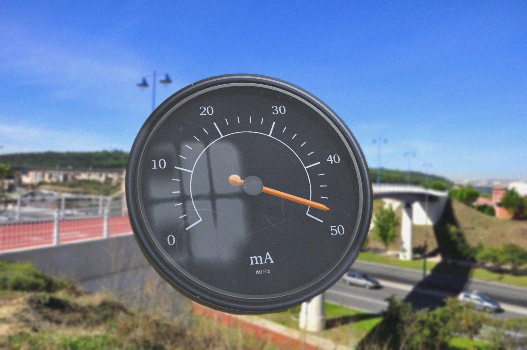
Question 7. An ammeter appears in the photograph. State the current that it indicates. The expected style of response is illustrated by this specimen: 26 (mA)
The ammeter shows 48 (mA)
